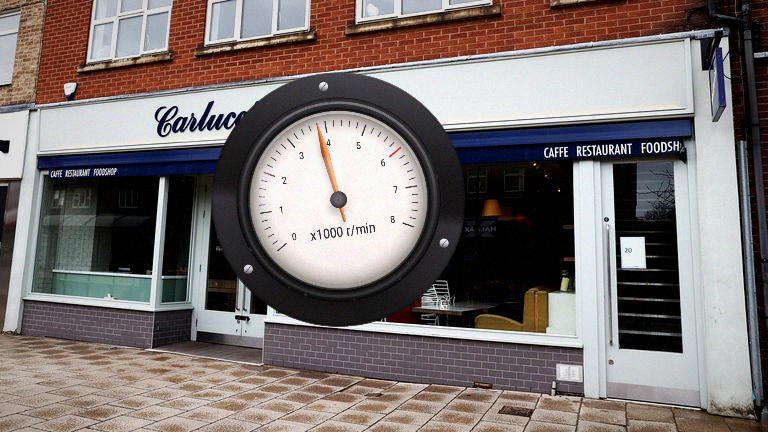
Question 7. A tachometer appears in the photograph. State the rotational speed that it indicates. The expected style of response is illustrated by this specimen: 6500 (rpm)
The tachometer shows 3800 (rpm)
